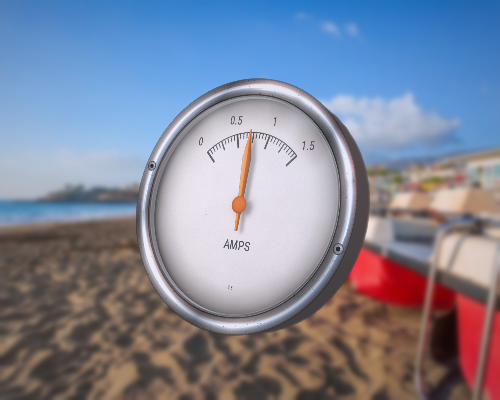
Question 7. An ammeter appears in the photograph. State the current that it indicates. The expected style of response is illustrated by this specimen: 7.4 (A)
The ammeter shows 0.75 (A)
